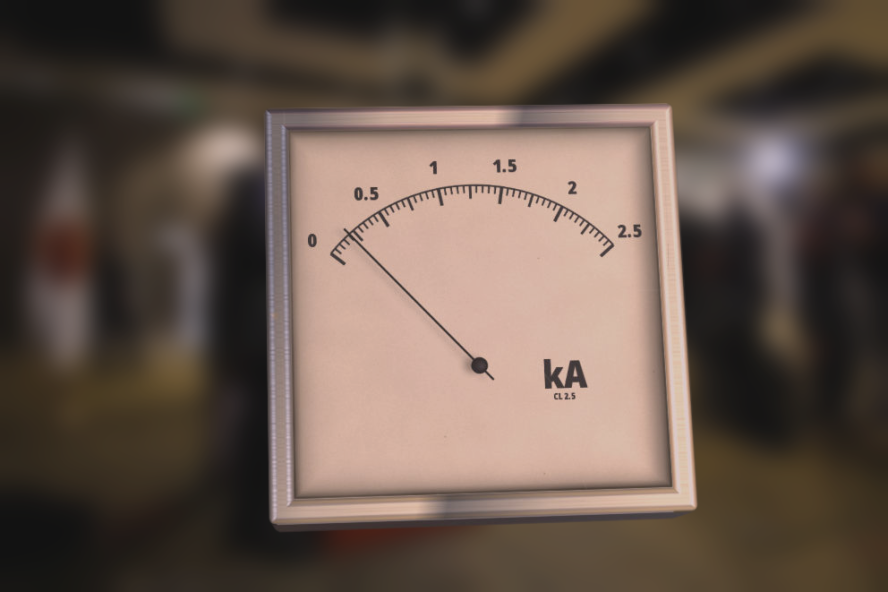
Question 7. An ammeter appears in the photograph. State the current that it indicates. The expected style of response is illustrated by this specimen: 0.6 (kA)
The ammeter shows 0.2 (kA)
